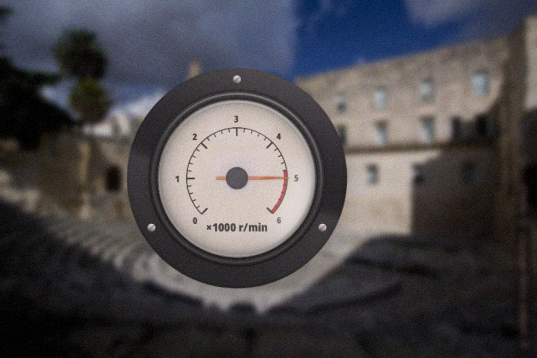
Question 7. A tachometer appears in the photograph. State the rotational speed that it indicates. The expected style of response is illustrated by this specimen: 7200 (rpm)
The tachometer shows 5000 (rpm)
